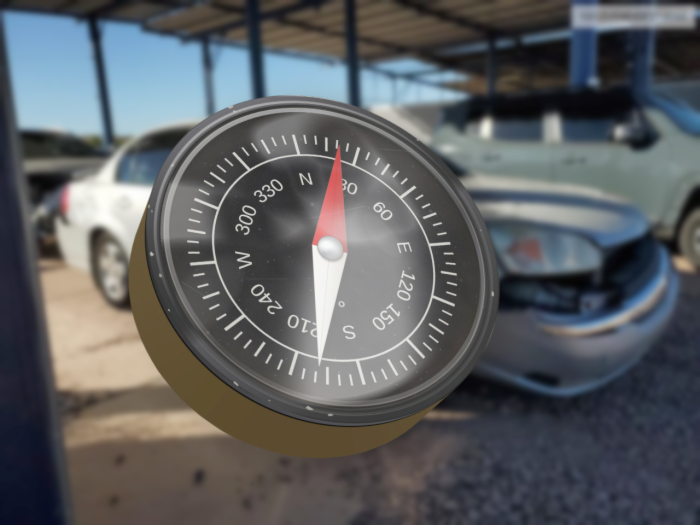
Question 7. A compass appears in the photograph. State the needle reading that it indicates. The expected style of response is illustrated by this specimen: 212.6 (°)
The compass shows 20 (°)
